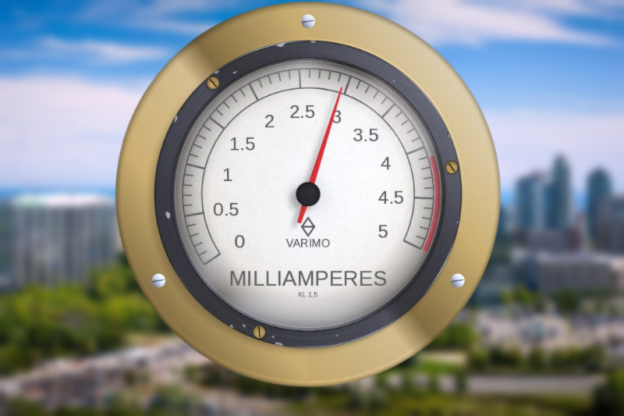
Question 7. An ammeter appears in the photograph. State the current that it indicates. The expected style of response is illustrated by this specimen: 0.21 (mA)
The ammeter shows 2.95 (mA)
